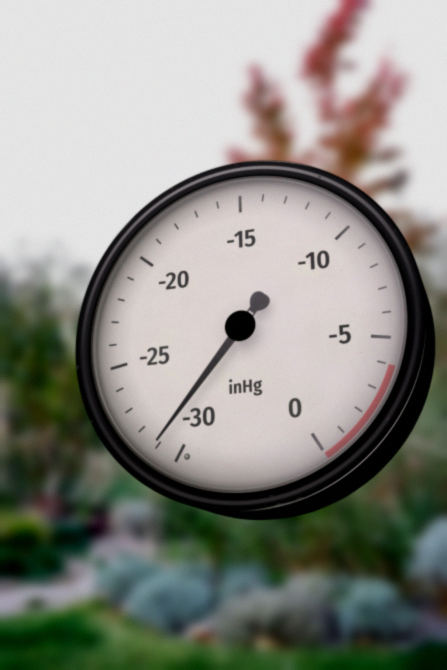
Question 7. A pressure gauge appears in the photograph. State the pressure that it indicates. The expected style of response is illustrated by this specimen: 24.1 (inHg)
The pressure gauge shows -29 (inHg)
